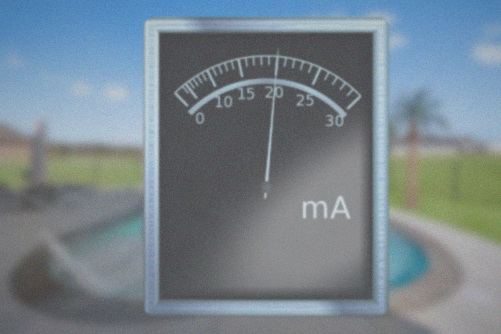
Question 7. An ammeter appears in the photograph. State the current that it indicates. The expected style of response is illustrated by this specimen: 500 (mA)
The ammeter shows 20 (mA)
